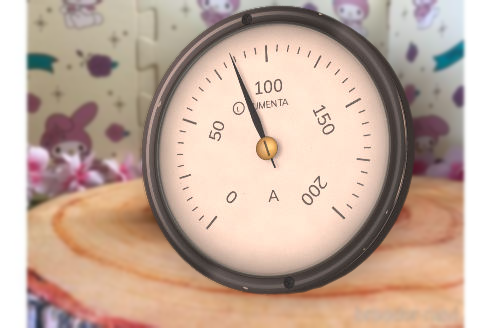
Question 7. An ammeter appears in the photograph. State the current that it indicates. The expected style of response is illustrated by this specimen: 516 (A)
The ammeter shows 85 (A)
